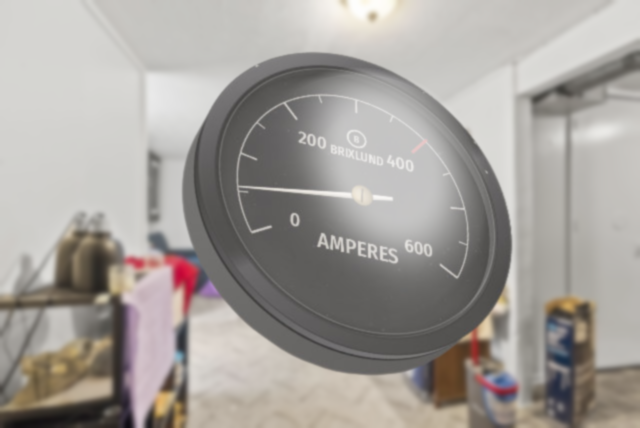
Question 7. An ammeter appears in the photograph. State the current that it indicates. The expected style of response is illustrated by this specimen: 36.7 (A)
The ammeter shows 50 (A)
